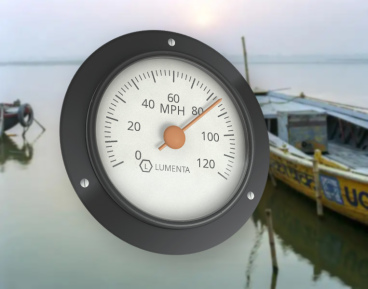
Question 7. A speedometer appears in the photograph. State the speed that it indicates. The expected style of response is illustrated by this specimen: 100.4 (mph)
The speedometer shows 84 (mph)
